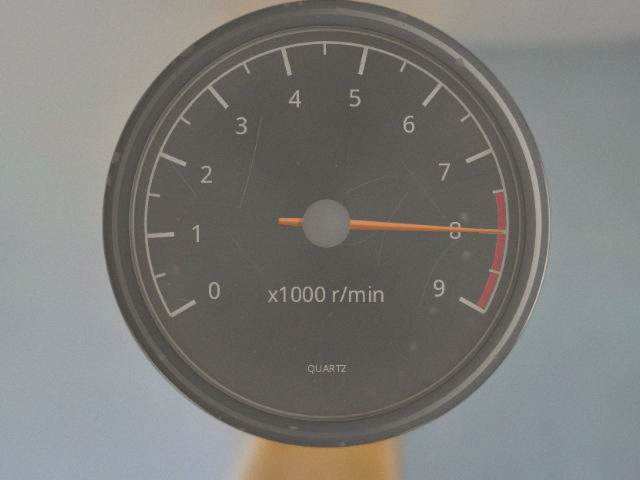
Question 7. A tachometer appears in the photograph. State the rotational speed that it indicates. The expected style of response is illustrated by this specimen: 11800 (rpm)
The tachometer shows 8000 (rpm)
